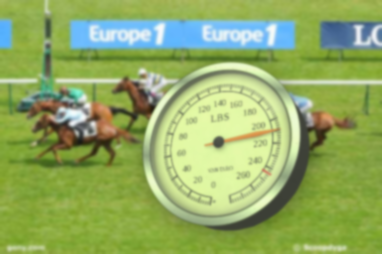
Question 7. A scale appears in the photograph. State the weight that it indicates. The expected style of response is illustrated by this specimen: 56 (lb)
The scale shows 210 (lb)
